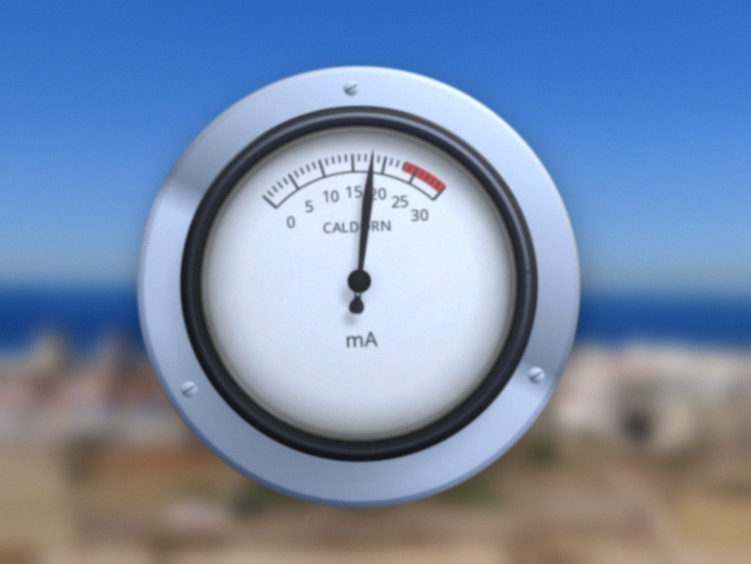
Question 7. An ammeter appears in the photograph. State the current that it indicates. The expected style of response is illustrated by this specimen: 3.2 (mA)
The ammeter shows 18 (mA)
